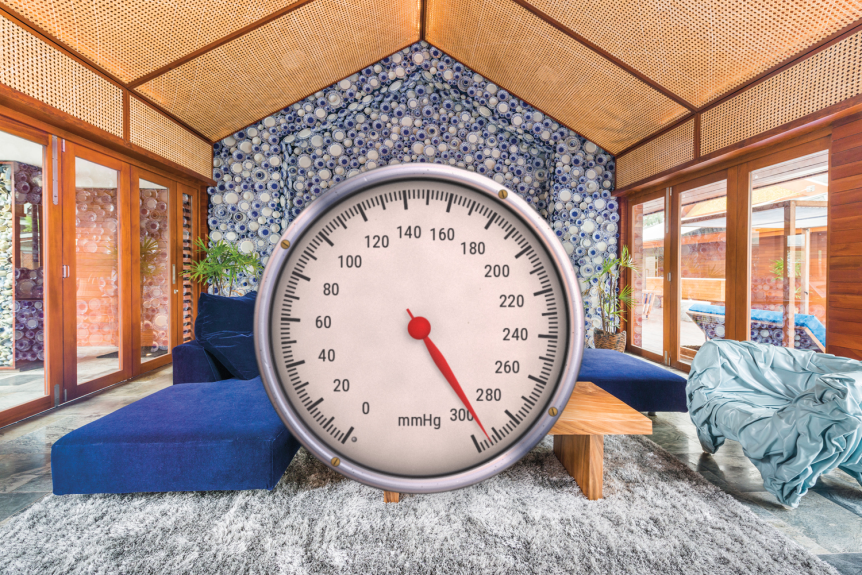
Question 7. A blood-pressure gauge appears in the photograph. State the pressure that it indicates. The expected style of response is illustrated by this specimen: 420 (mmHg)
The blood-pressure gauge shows 294 (mmHg)
